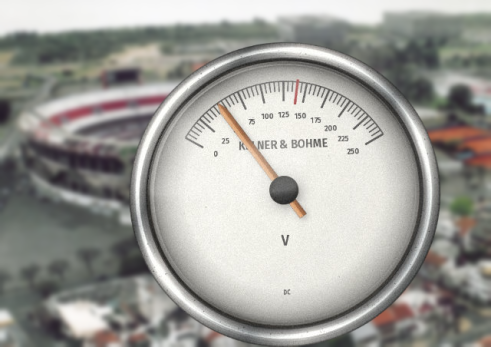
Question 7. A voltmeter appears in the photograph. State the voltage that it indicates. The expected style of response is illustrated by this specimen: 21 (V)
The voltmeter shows 50 (V)
